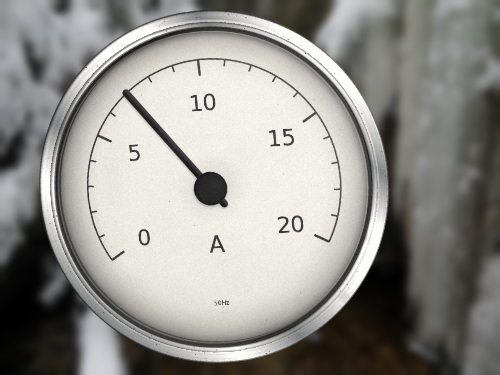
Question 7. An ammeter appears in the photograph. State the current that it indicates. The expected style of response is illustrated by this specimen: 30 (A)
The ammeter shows 7 (A)
